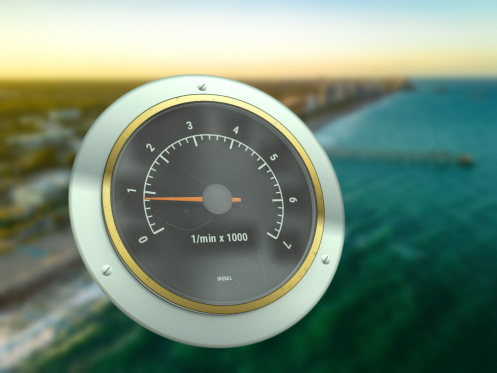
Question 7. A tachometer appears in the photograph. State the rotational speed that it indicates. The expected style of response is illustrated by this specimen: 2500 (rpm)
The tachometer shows 800 (rpm)
